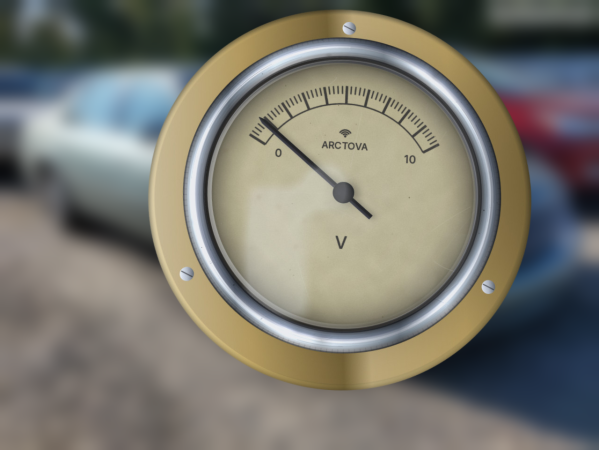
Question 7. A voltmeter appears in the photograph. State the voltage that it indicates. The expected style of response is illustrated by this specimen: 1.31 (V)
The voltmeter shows 0.8 (V)
